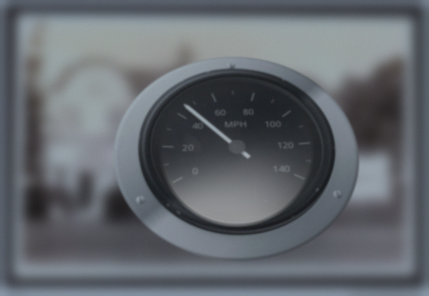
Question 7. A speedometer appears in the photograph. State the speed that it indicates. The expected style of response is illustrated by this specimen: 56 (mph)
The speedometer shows 45 (mph)
